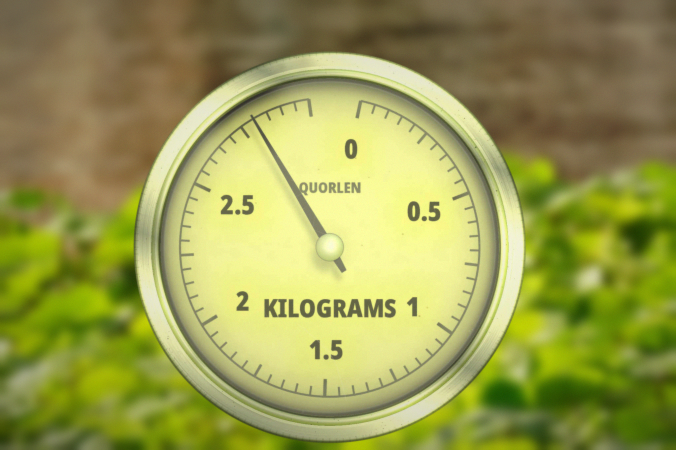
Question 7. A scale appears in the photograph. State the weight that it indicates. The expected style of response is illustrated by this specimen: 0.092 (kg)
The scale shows 2.8 (kg)
